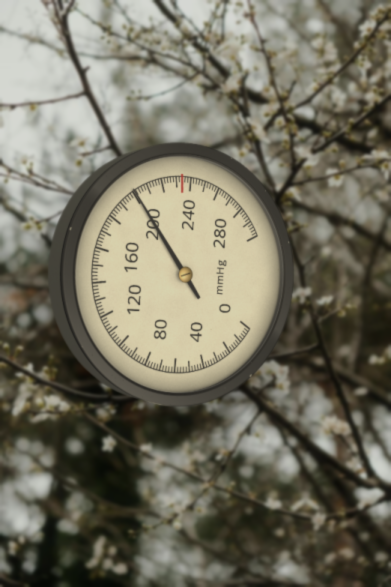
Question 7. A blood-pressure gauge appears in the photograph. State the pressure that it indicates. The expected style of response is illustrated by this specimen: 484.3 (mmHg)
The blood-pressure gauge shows 200 (mmHg)
